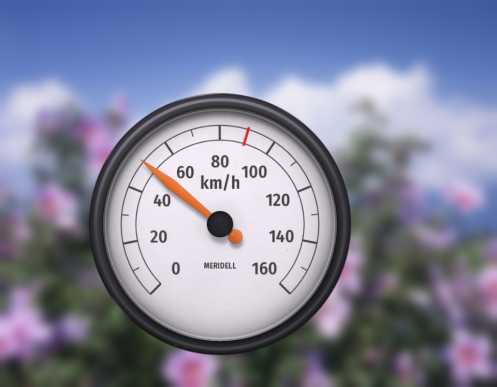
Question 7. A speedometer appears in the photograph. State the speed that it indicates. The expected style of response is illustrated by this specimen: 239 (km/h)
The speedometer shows 50 (km/h)
